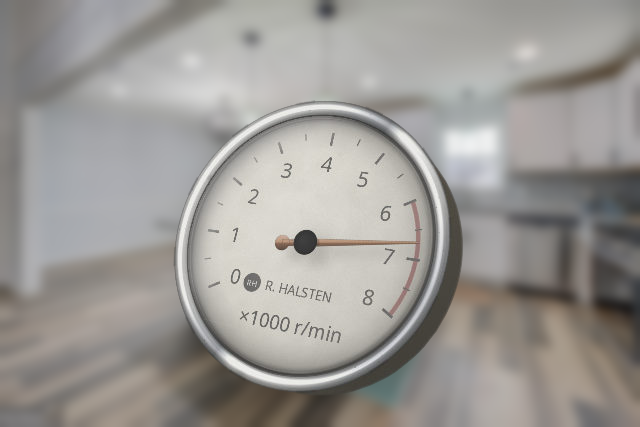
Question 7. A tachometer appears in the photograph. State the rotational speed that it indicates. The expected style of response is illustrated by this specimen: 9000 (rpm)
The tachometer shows 6750 (rpm)
